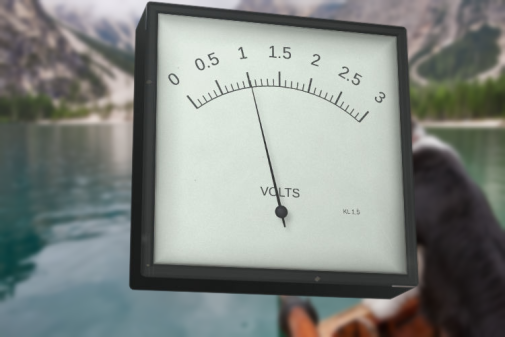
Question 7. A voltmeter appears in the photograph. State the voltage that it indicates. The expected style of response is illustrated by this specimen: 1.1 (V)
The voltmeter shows 1 (V)
